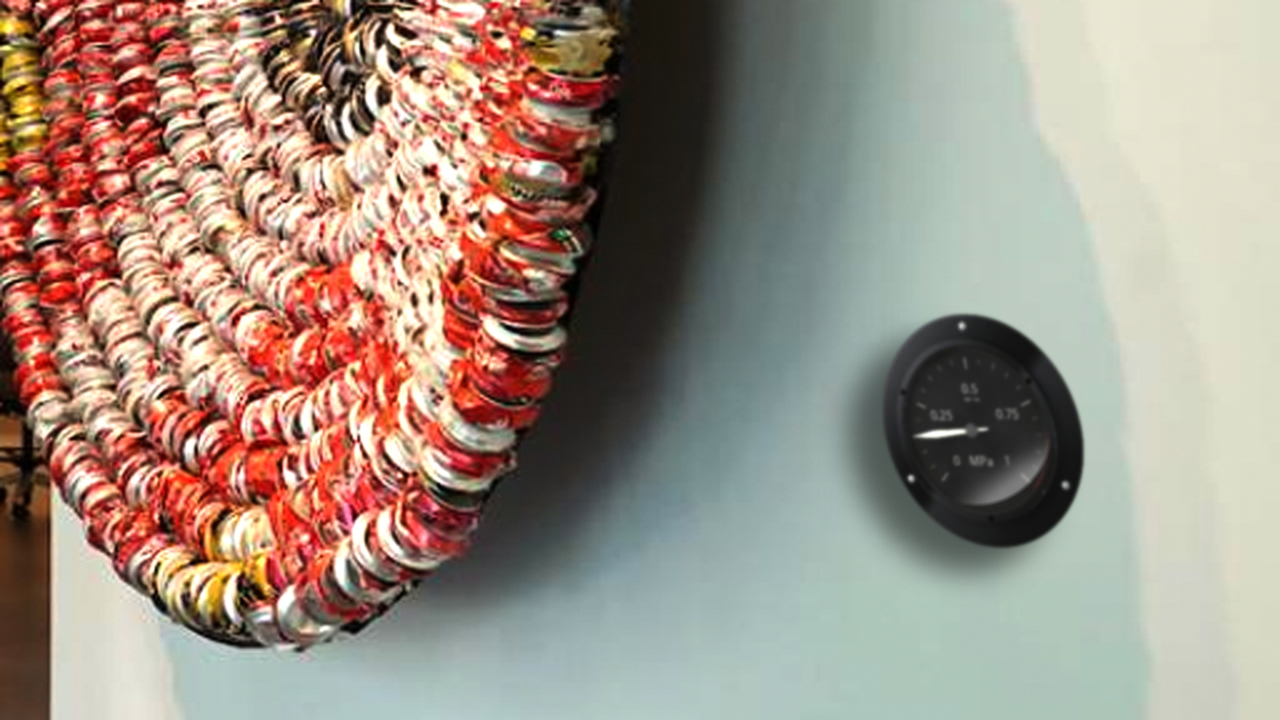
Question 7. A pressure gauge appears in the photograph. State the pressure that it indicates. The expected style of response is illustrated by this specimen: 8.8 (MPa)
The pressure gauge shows 0.15 (MPa)
